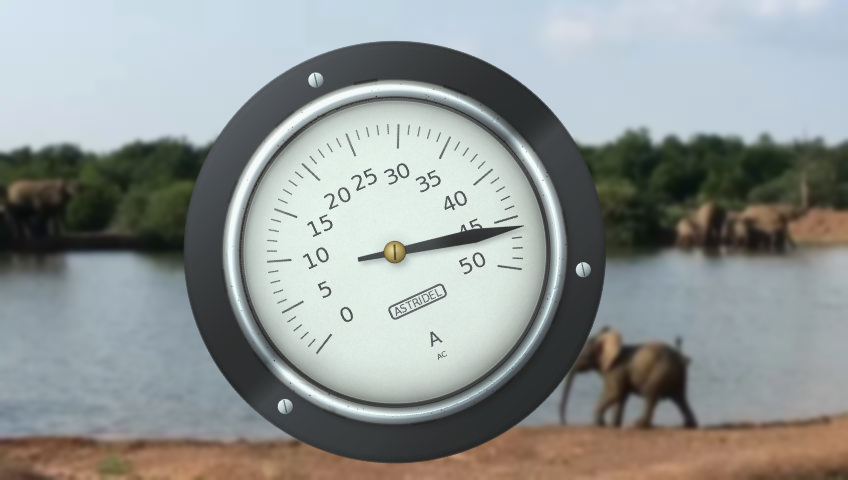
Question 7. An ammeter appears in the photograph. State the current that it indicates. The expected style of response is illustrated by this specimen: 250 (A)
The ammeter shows 46 (A)
